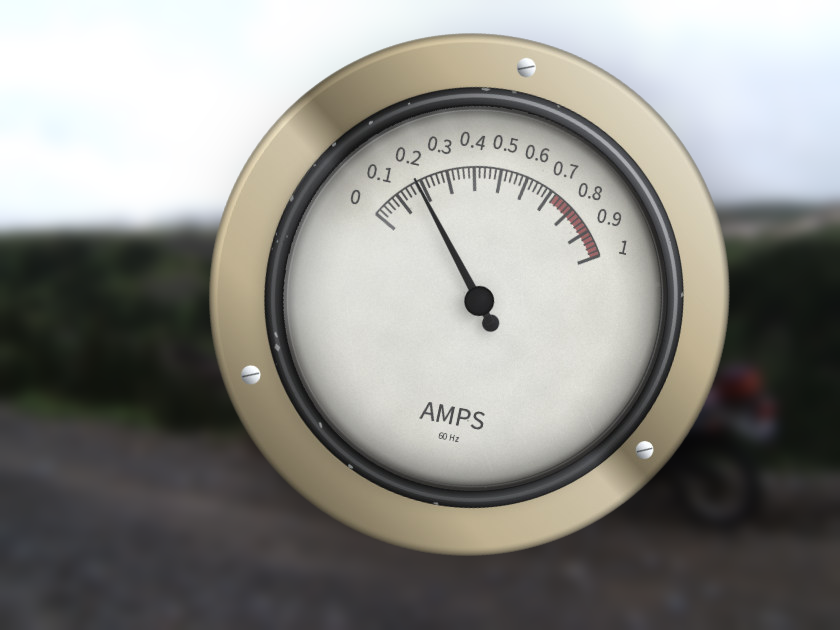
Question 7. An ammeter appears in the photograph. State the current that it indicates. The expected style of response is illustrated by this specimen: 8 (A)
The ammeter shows 0.18 (A)
